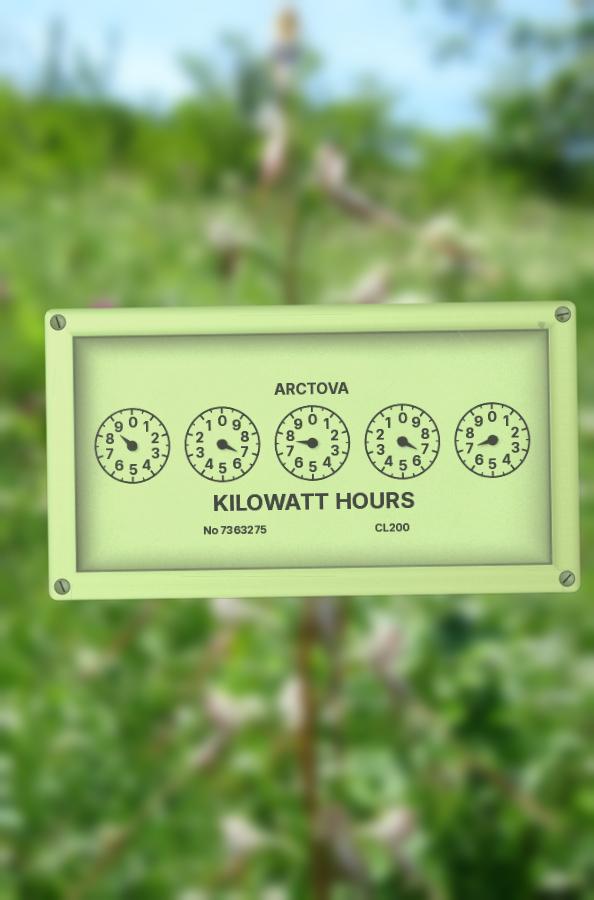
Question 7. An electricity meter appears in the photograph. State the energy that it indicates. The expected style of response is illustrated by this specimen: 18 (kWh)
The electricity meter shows 86767 (kWh)
